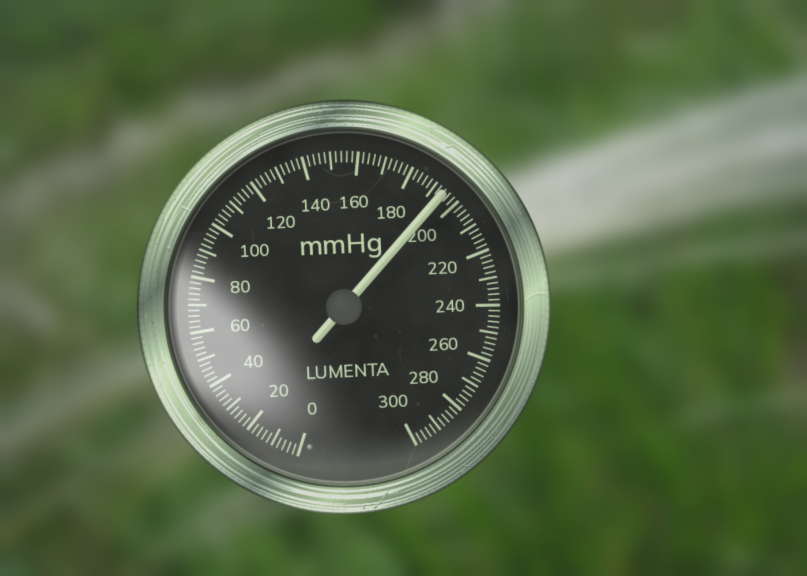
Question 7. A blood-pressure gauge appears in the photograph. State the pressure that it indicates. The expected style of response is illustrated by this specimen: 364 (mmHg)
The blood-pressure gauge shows 194 (mmHg)
